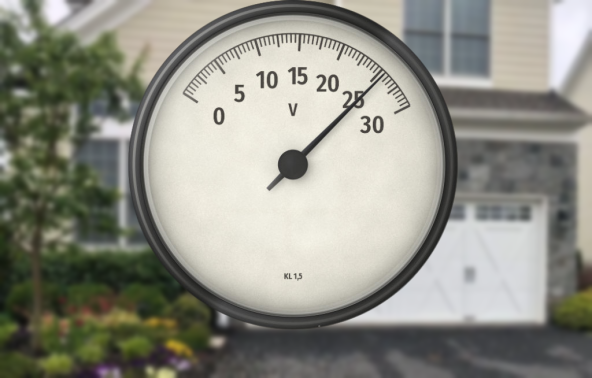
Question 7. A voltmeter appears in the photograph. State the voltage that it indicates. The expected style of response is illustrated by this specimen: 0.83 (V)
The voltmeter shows 25.5 (V)
